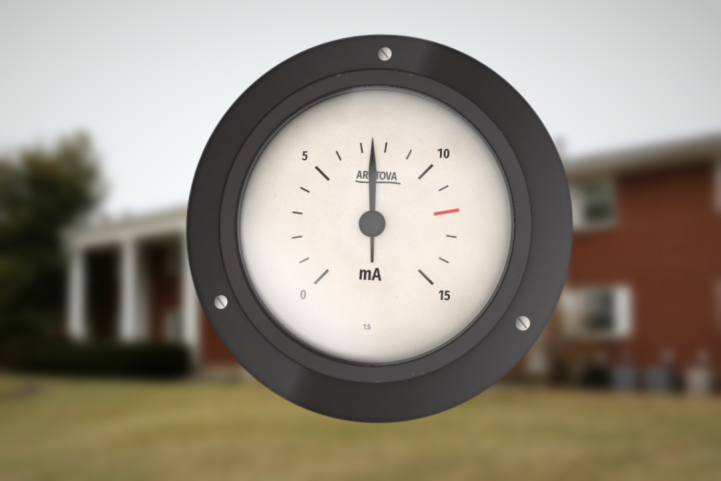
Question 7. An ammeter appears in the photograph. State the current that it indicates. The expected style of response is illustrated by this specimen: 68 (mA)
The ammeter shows 7.5 (mA)
